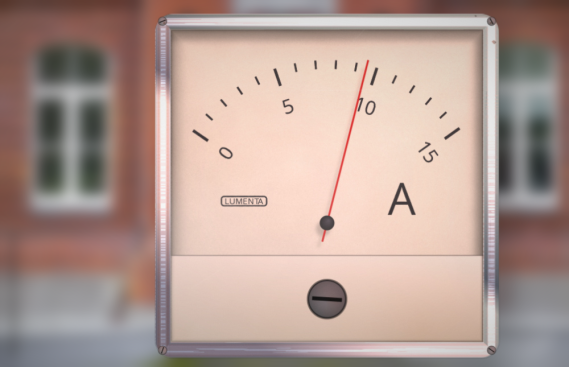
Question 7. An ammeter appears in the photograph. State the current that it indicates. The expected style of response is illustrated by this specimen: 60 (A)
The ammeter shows 9.5 (A)
